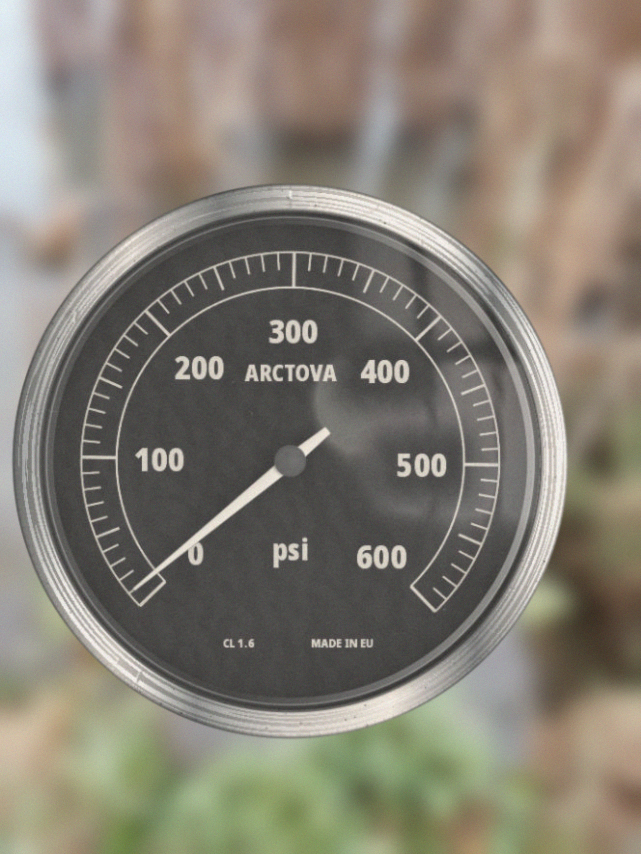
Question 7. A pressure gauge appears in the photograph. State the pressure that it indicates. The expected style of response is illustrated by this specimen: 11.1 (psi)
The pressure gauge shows 10 (psi)
